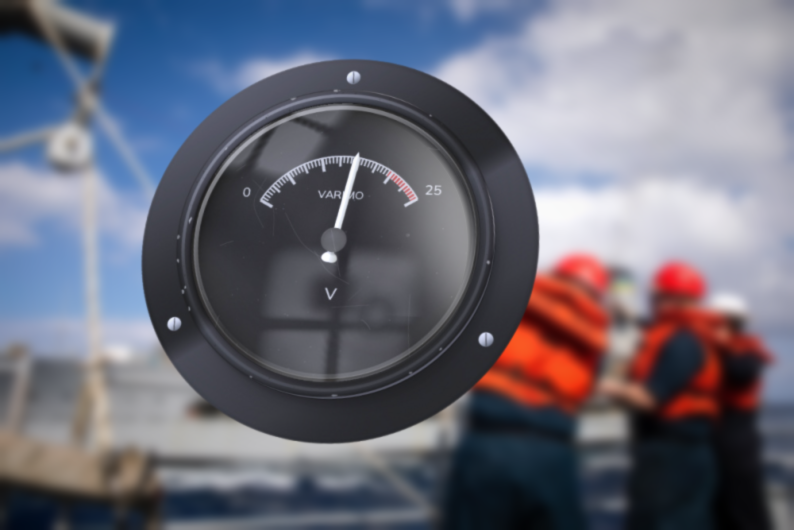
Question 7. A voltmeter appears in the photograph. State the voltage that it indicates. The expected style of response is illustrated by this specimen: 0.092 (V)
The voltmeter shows 15 (V)
